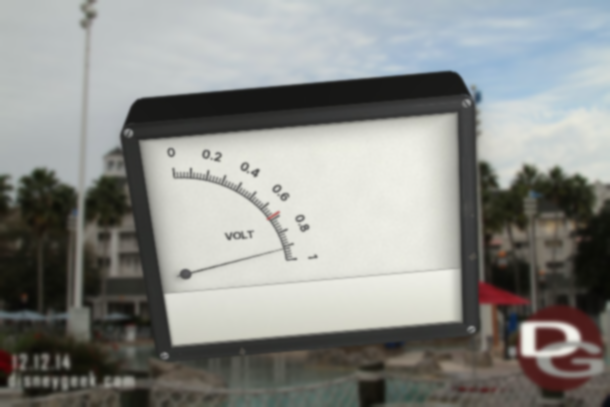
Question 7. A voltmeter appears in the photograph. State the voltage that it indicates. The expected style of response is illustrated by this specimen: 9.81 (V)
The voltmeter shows 0.9 (V)
